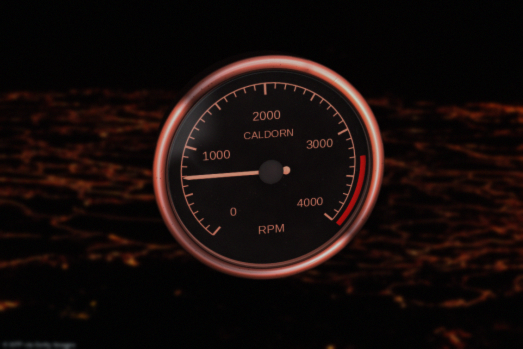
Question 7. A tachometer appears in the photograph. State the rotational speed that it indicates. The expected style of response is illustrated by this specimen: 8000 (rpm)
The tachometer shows 700 (rpm)
